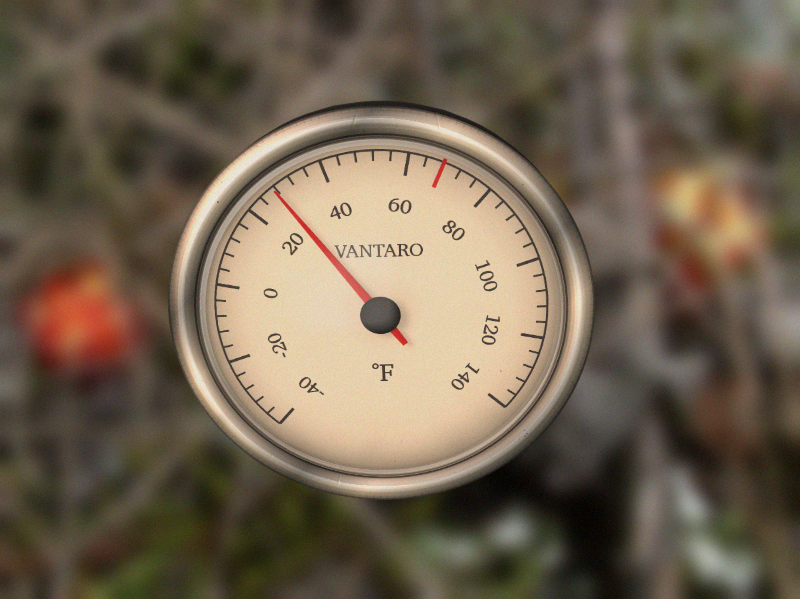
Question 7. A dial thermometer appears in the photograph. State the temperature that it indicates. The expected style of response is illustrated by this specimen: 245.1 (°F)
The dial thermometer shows 28 (°F)
